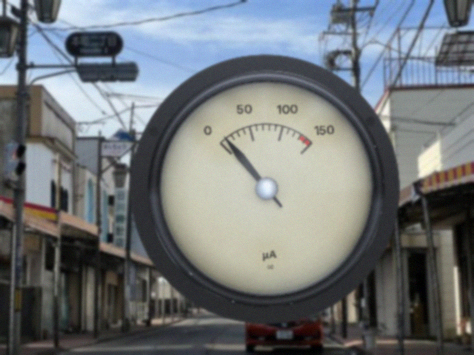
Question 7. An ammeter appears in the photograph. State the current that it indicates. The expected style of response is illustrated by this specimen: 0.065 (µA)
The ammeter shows 10 (µA)
